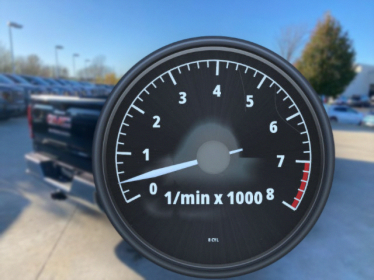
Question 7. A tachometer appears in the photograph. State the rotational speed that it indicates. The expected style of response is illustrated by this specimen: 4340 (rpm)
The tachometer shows 400 (rpm)
